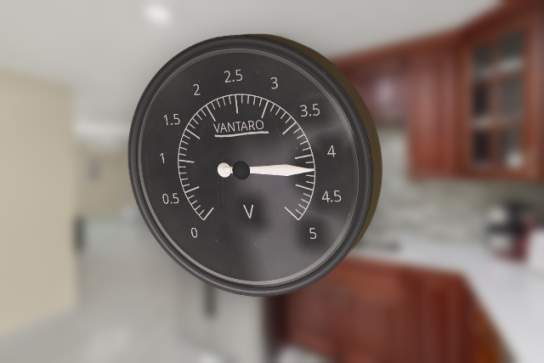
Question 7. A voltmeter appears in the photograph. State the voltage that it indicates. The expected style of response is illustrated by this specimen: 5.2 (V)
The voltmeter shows 4.2 (V)
